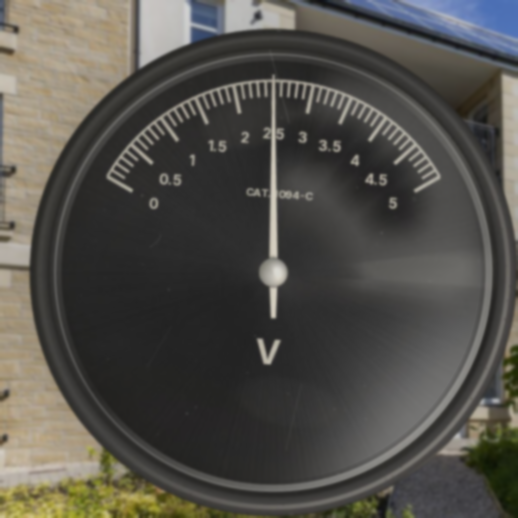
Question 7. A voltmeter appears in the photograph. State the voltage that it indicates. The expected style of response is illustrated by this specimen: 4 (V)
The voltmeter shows 2.5 (V)
